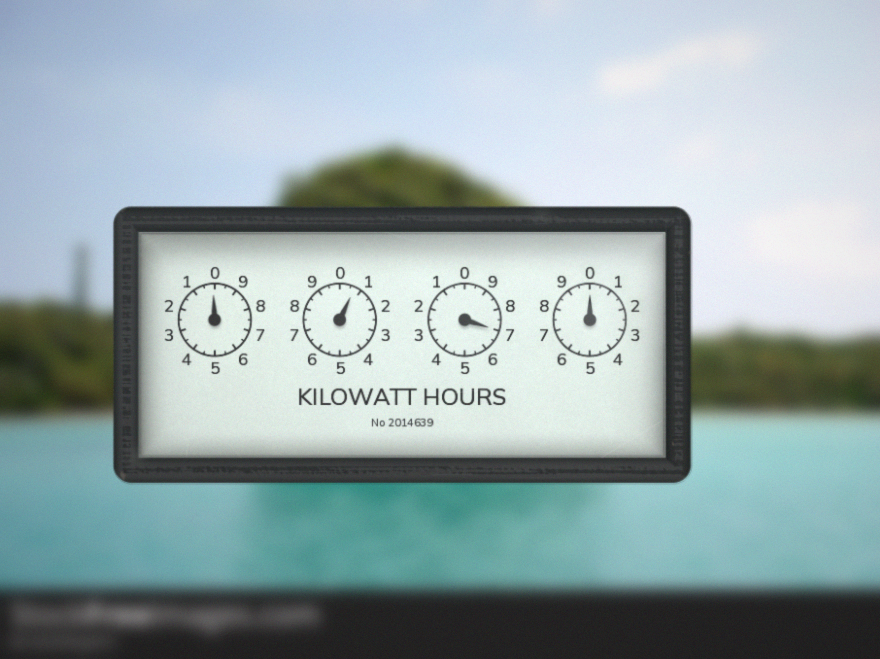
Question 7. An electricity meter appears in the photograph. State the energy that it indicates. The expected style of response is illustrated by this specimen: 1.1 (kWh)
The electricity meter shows 70 (kWh)
